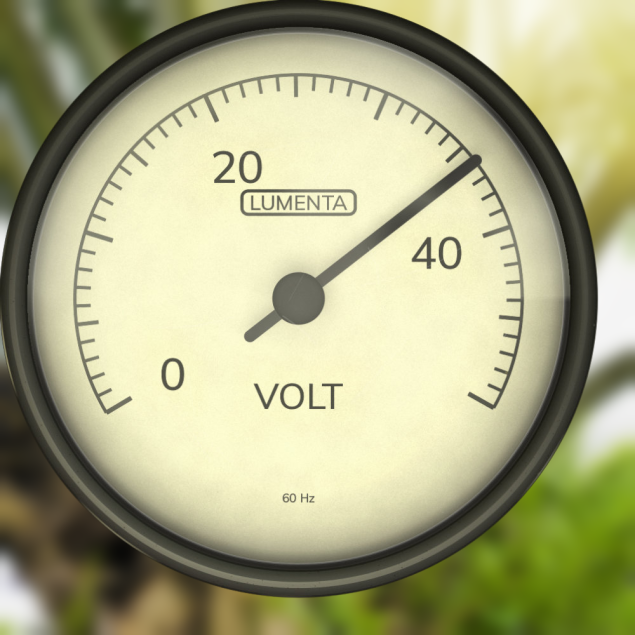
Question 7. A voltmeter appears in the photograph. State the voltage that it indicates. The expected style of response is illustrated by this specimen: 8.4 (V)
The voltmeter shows 36 (V)
